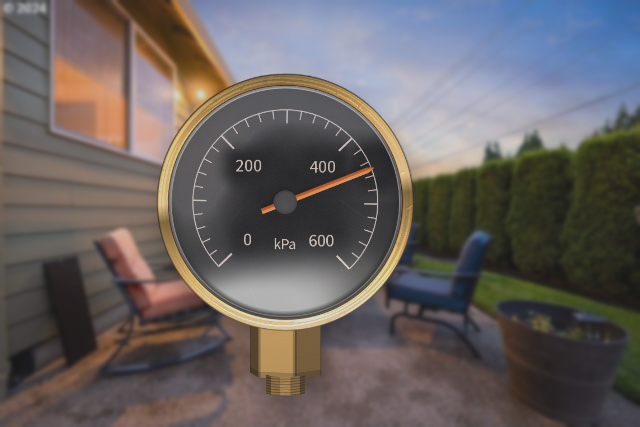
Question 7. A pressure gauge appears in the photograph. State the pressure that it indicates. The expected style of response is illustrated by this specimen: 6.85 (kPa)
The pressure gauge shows 450 (kPa)
